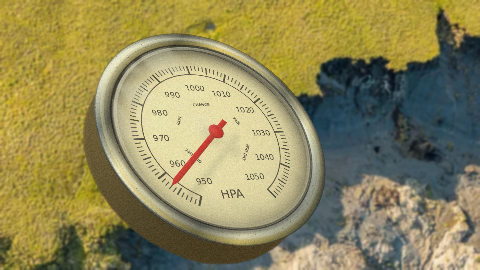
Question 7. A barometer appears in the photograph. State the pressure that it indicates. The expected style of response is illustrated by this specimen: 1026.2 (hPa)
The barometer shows 957 (hPa)
